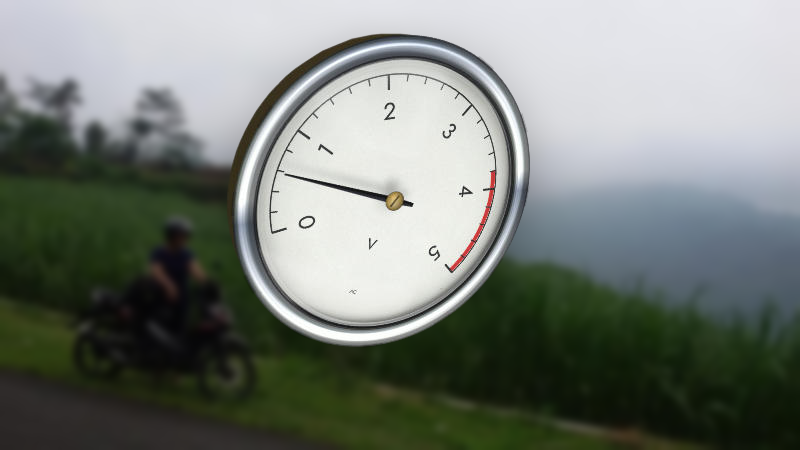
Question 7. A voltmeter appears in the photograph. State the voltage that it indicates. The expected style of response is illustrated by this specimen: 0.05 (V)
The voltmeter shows 0.6 (V)
